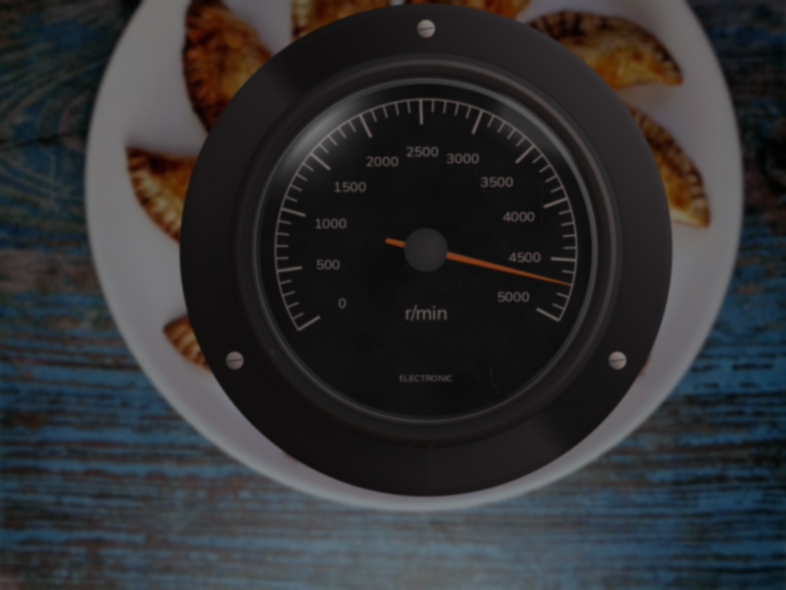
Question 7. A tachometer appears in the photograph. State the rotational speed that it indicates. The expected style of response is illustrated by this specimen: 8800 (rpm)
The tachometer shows 4700 (rpm)
